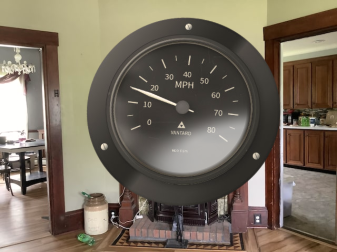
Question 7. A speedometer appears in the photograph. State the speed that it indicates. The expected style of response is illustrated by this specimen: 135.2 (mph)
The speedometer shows 15 (mph)
